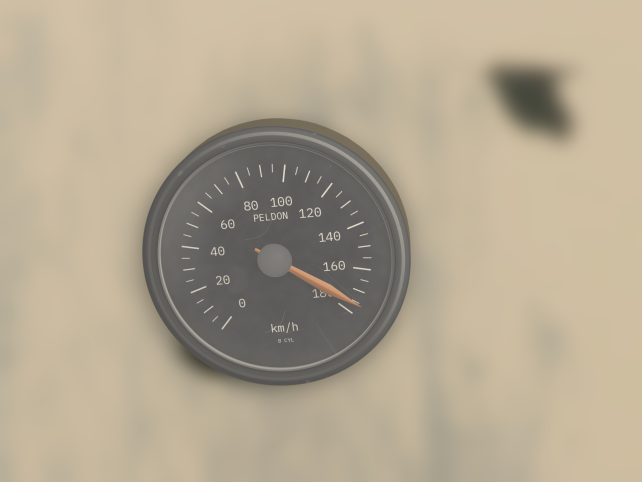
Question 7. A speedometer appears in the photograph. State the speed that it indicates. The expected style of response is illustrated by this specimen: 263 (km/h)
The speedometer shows 175 (km/h)
